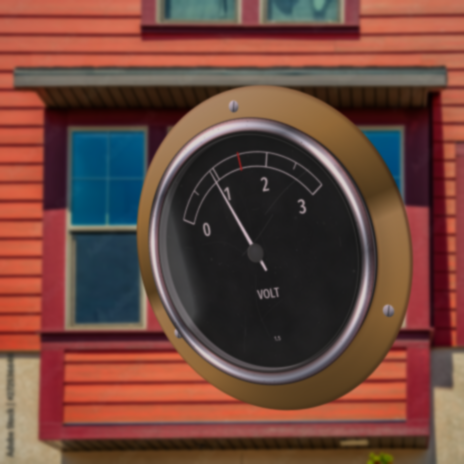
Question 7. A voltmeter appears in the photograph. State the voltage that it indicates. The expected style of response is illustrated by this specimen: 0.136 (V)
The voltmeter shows 1 (V)
